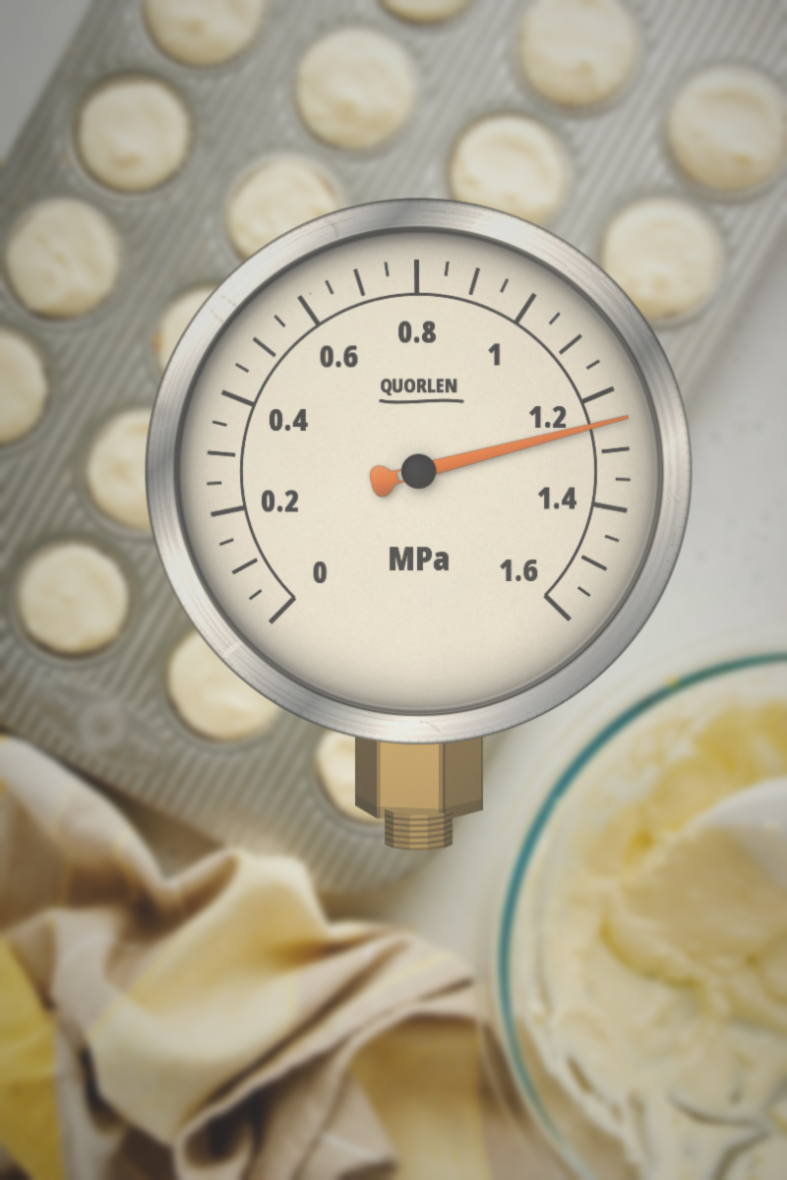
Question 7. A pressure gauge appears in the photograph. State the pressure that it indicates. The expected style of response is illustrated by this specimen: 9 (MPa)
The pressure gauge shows 1.25 (MPa)
